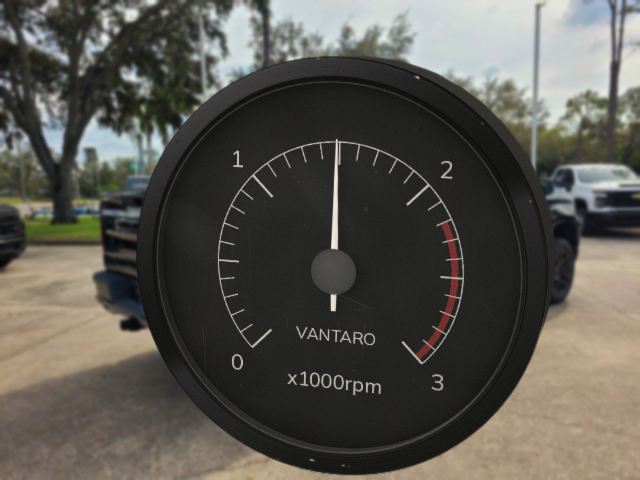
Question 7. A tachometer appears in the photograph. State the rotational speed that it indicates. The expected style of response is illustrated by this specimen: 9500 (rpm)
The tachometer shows 1500 (rpm)
